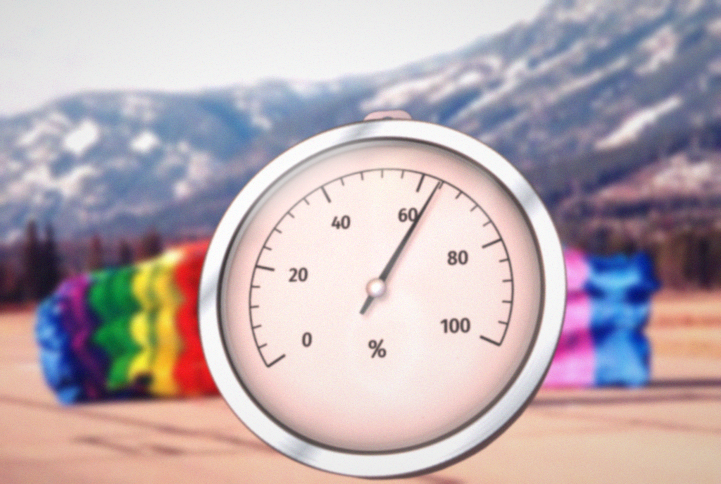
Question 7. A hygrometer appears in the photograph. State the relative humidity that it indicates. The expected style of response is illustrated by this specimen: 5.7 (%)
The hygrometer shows 64 (%)
